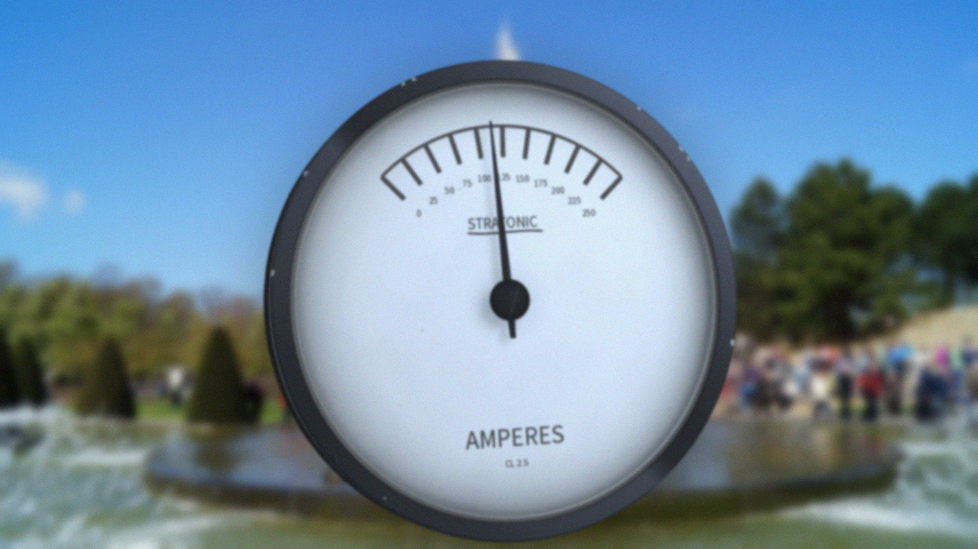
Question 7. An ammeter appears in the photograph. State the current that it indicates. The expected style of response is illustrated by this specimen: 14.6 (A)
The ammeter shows 112.5 (A)
